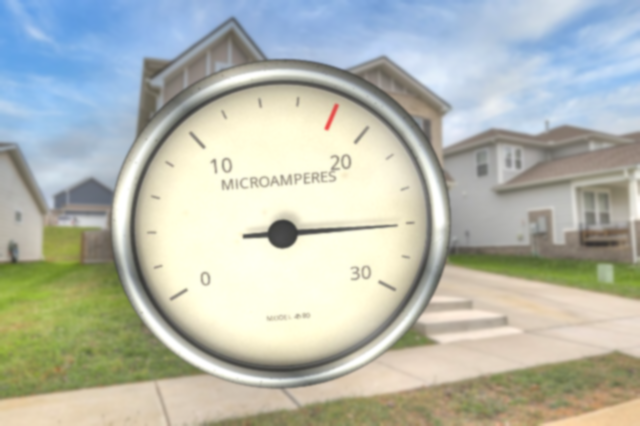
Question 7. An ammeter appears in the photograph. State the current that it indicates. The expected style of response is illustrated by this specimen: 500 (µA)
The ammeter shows 26 (µA)
